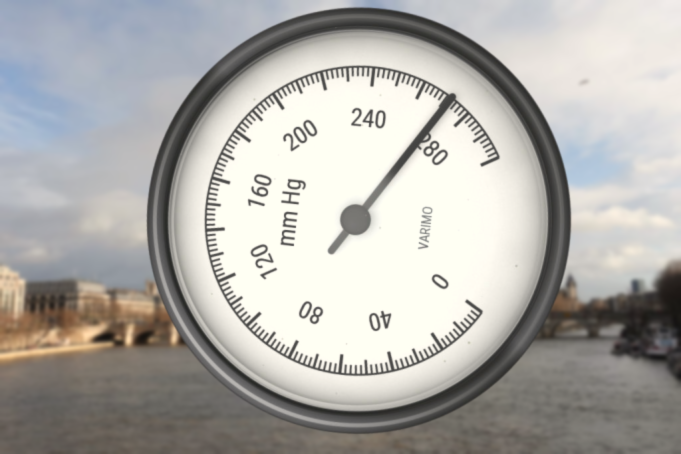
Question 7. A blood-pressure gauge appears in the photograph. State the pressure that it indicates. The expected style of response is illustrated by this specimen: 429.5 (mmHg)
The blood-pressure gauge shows 272 (mmHg)
